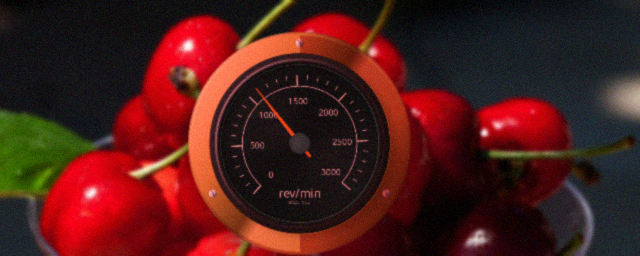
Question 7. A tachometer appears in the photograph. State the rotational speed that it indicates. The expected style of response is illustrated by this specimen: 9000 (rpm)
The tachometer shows 1100 (rpm)
